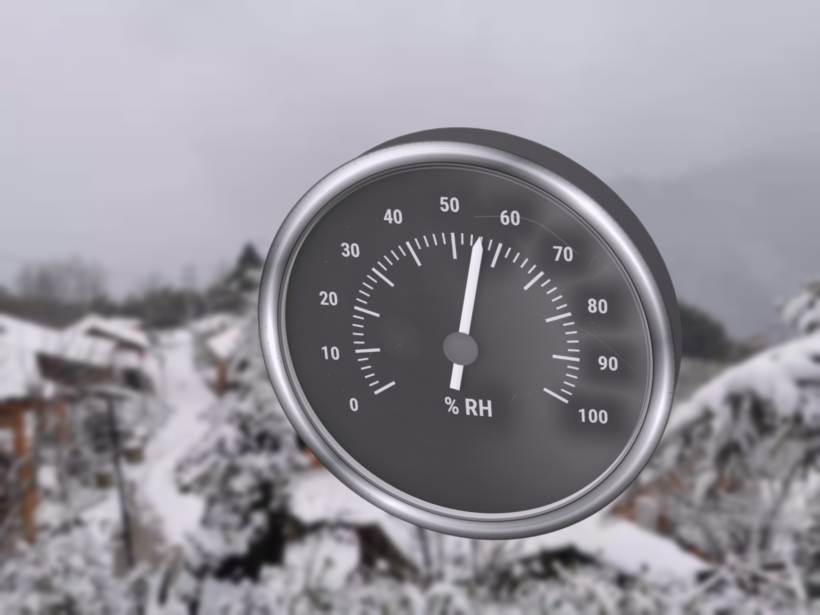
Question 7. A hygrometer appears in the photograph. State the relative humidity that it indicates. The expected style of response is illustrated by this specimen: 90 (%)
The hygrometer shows 56 (%)
